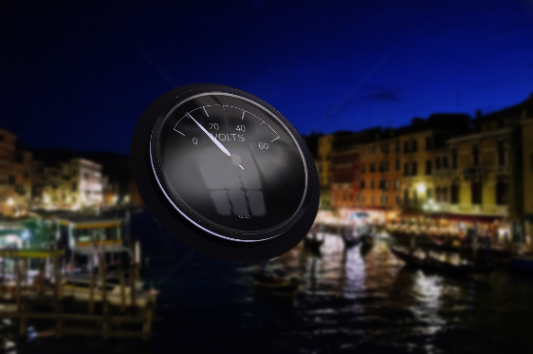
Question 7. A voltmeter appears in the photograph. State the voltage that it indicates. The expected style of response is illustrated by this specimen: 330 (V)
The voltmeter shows 10 (V)
